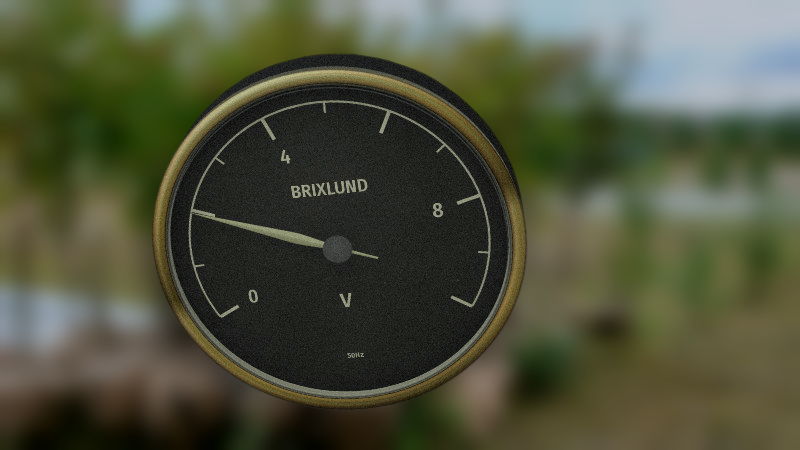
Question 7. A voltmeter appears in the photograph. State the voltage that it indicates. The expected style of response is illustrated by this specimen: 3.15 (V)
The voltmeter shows 2 (V)
